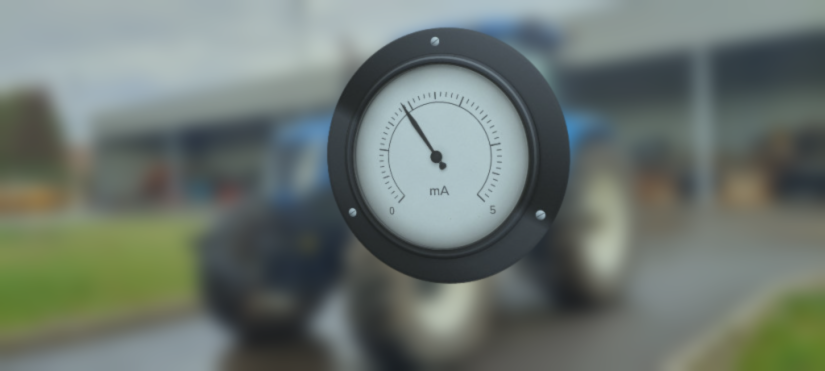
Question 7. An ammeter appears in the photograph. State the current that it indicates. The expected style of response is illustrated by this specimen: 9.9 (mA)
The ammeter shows 1.9 (mA)
